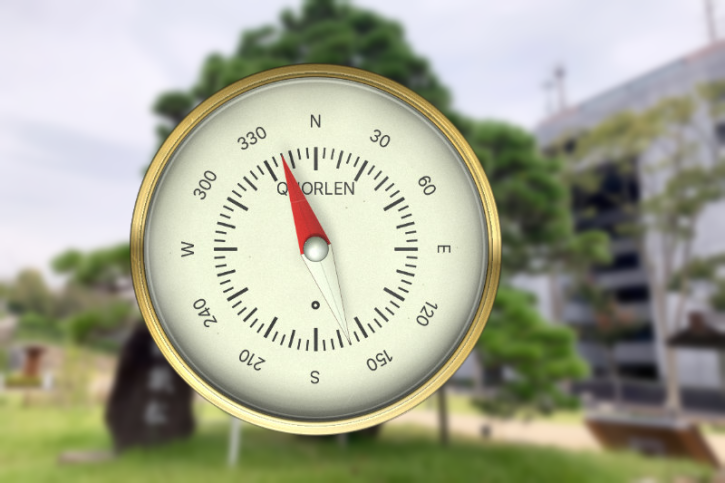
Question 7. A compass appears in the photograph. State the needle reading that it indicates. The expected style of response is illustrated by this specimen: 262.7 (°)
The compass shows 340 (°)
